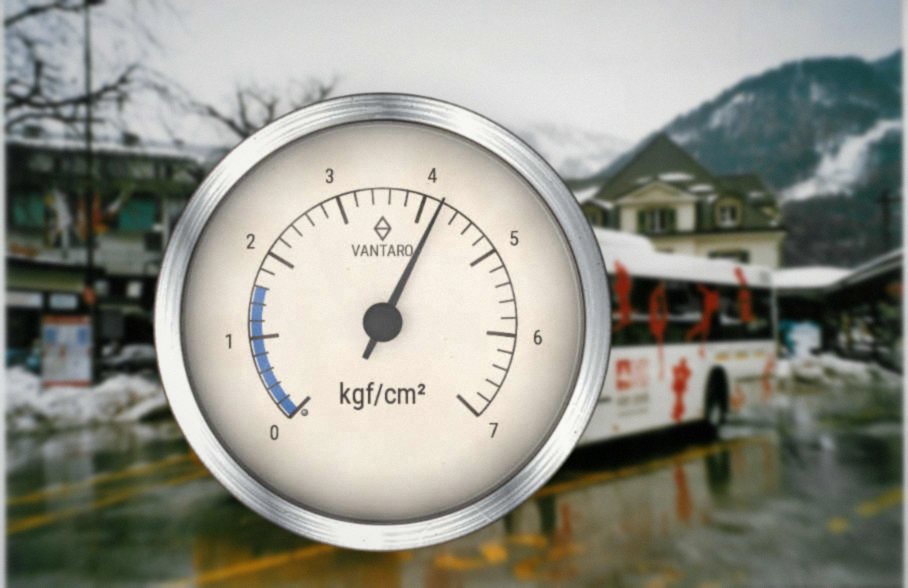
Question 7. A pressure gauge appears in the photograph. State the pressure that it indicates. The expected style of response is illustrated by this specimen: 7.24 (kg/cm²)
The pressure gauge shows 4.2 (kg/cm²)
